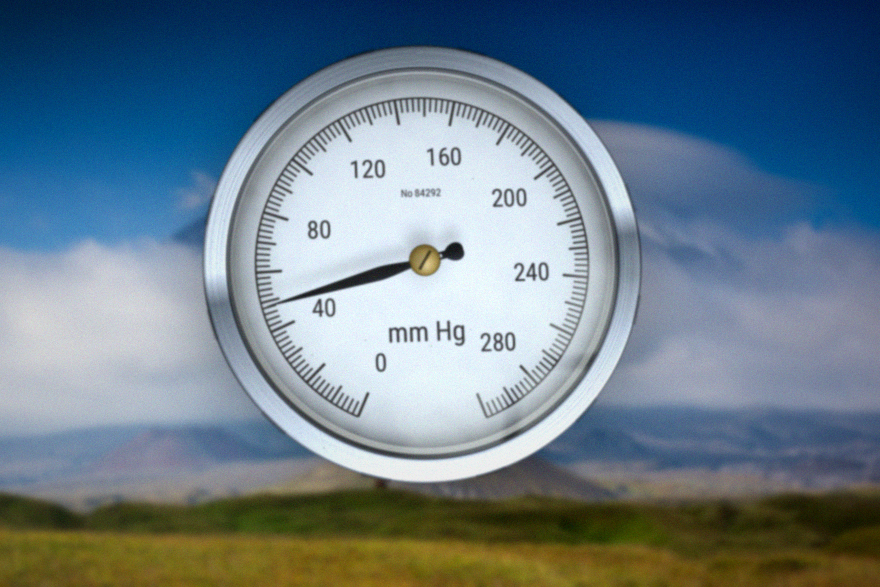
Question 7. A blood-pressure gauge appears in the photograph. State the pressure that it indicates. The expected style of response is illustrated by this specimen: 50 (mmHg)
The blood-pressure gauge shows 48 (mmHg)
